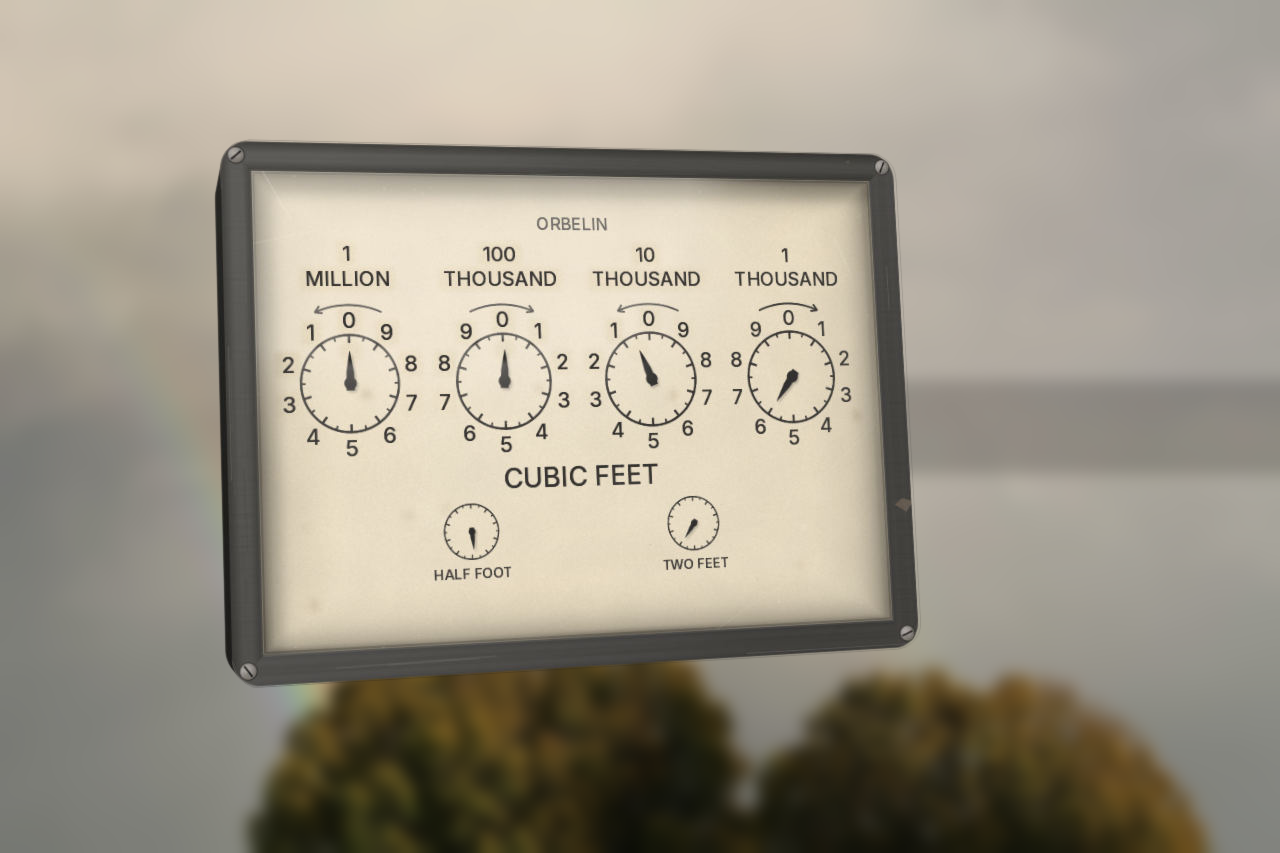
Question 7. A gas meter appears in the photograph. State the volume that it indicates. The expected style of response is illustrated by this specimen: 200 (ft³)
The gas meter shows 600 (ft³)
